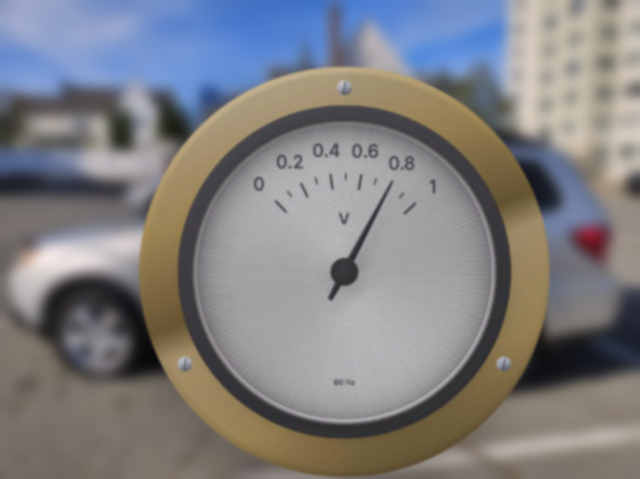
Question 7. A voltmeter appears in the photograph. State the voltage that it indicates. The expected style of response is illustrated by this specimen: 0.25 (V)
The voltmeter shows 0.8 (V)
